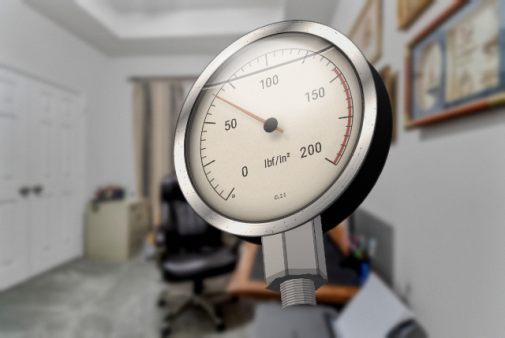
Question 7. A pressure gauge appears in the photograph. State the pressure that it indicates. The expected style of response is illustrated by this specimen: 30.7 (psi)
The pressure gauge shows 65 (psi)
